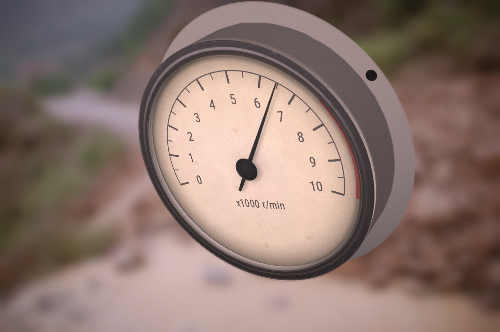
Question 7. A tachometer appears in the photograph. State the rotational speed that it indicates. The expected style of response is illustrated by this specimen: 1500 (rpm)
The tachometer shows 6500 (rpm)
